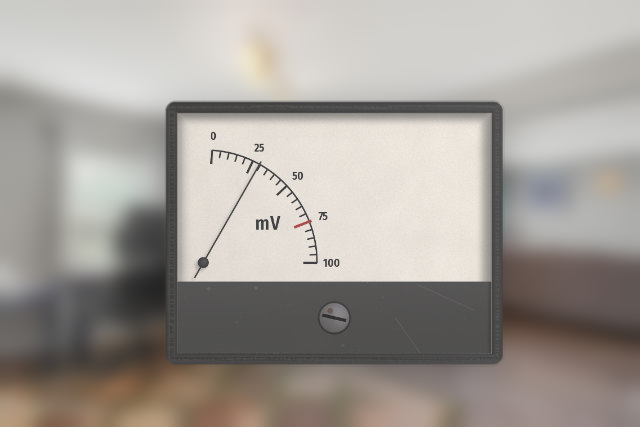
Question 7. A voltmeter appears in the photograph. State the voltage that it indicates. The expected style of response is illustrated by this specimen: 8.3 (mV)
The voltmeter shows 30 (mV)
